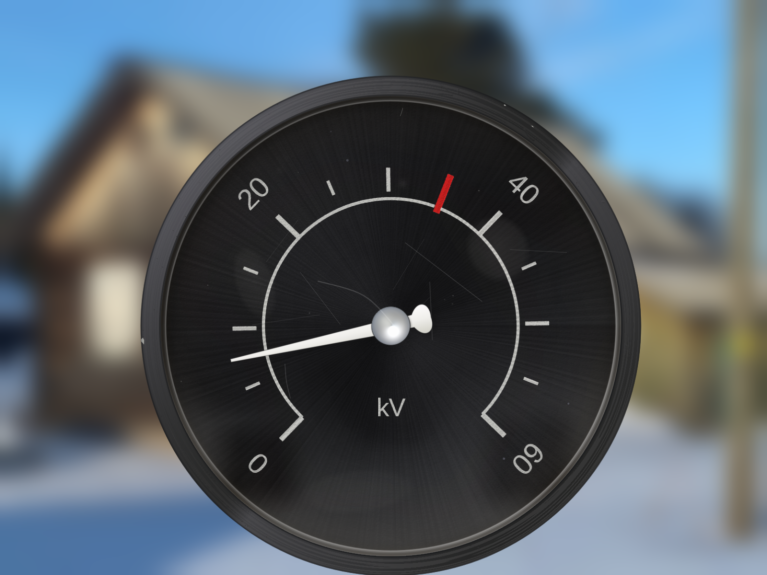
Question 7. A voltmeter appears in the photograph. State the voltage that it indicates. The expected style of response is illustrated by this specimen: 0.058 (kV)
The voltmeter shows 7.5 (kV)
